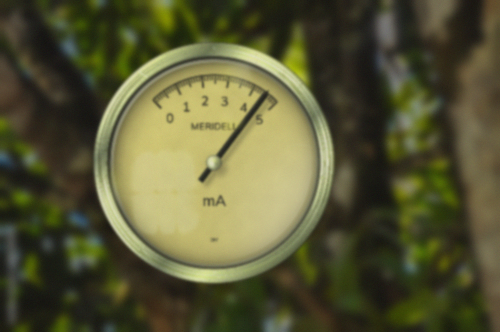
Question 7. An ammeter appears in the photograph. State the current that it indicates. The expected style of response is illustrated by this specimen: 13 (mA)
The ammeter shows 4.5 (mA)
